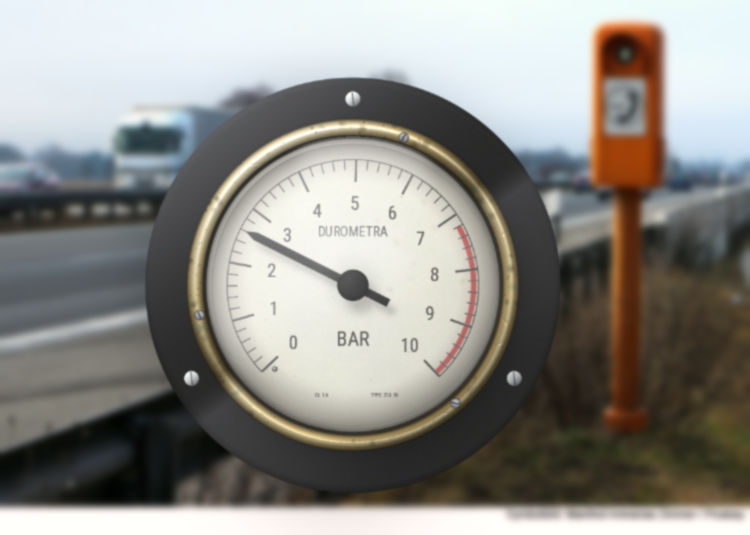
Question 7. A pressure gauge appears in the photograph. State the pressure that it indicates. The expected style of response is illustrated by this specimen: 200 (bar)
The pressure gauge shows 2.6 (bar)
